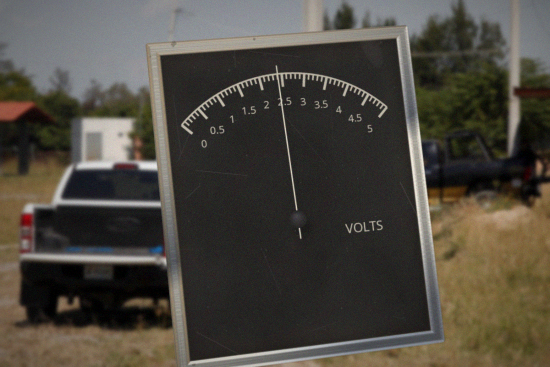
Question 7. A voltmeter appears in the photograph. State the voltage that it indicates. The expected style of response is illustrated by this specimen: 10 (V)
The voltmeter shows 2.4 (V)
